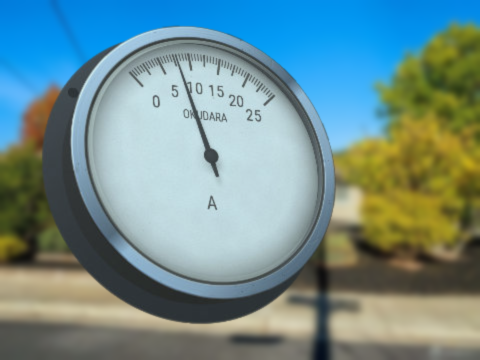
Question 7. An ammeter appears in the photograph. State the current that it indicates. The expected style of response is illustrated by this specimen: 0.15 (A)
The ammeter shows 7.5 (A)
